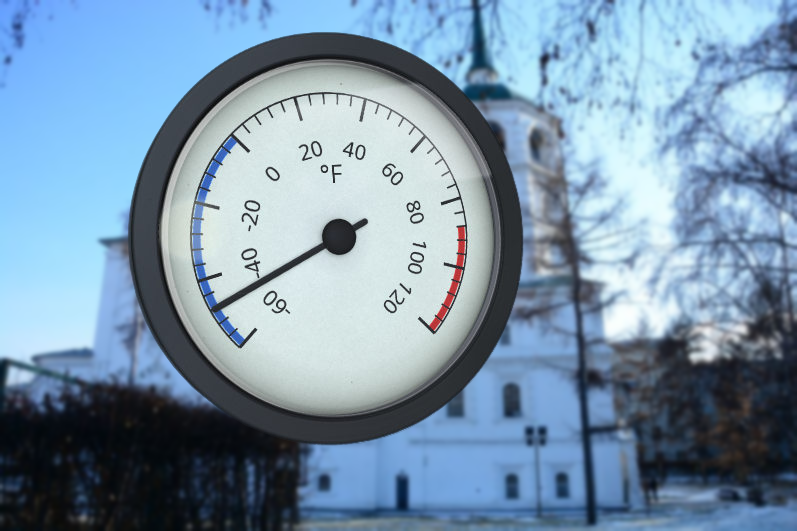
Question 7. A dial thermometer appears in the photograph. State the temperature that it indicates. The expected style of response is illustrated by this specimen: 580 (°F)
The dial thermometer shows -48 (°F)
